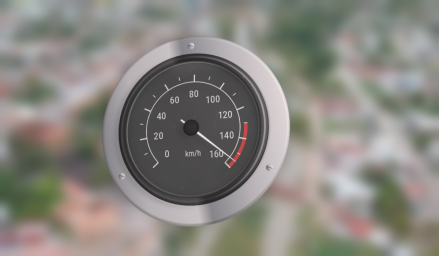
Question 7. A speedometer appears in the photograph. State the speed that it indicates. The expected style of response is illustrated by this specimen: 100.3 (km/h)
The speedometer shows 155 (km/h)
